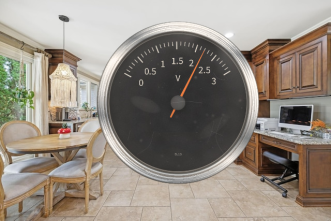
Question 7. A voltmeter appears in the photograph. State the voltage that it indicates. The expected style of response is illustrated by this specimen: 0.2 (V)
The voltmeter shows 2.2 (V)
